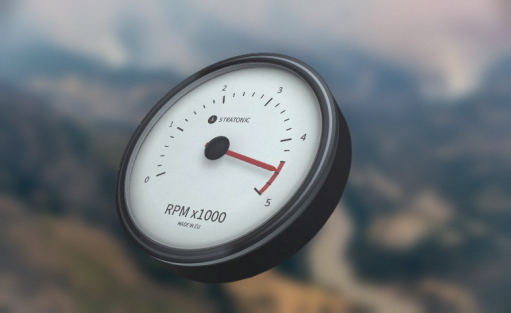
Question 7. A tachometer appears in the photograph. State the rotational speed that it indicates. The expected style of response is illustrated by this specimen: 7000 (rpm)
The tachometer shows 4600 (rpm)
